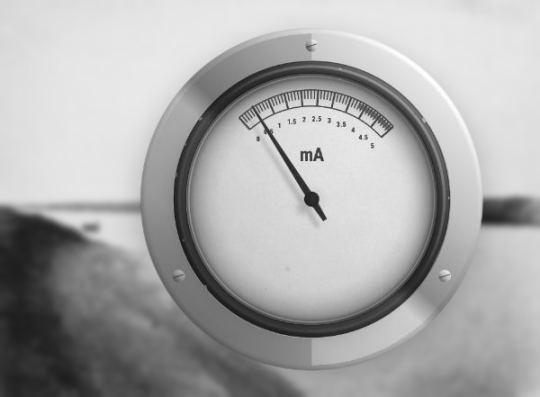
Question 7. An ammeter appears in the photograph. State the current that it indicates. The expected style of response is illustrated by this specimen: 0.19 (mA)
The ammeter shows 0.5 (mA)
